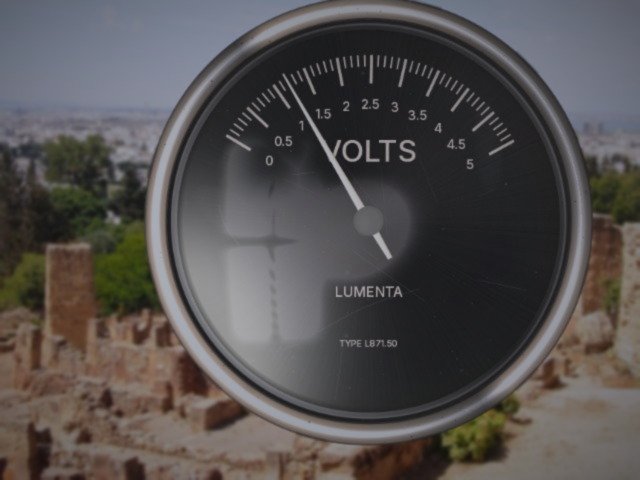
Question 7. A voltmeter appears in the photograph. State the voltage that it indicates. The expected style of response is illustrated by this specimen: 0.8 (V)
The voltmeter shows 1.2 (V)
